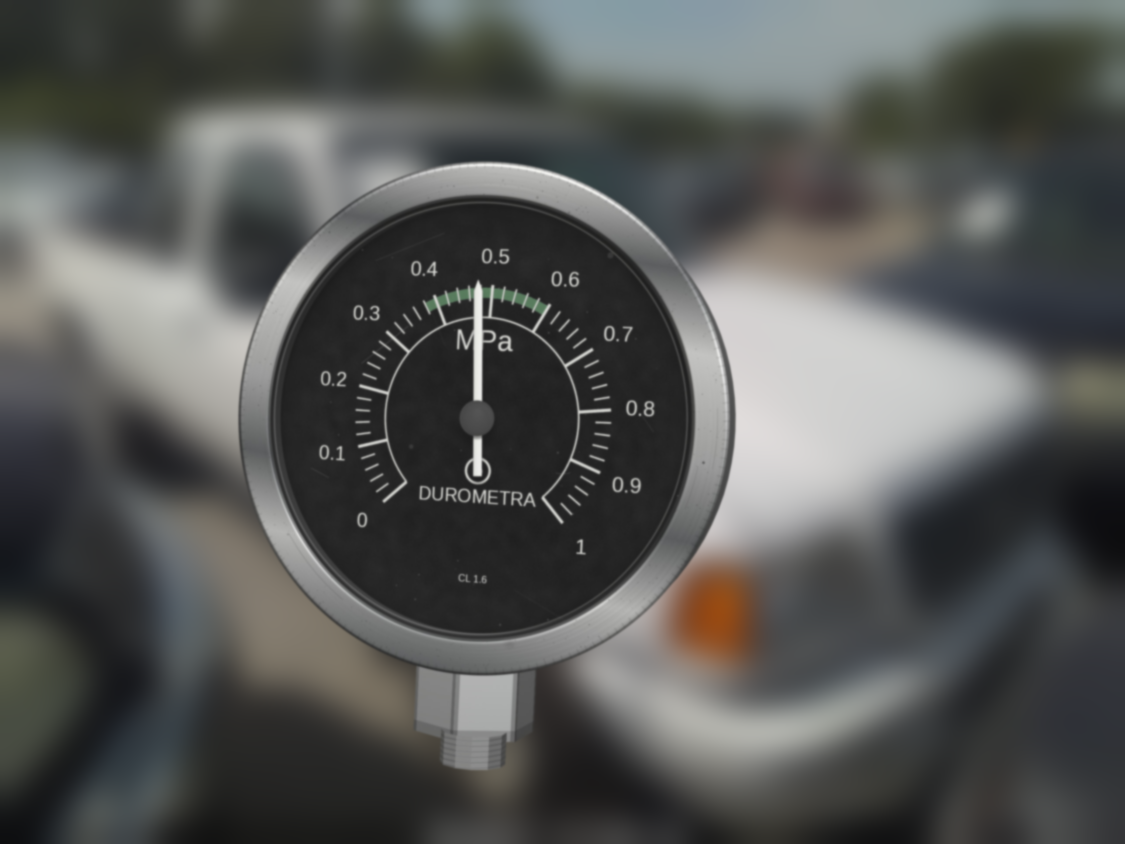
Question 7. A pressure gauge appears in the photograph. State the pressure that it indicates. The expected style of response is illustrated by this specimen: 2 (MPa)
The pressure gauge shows 0.48 (MPa)
